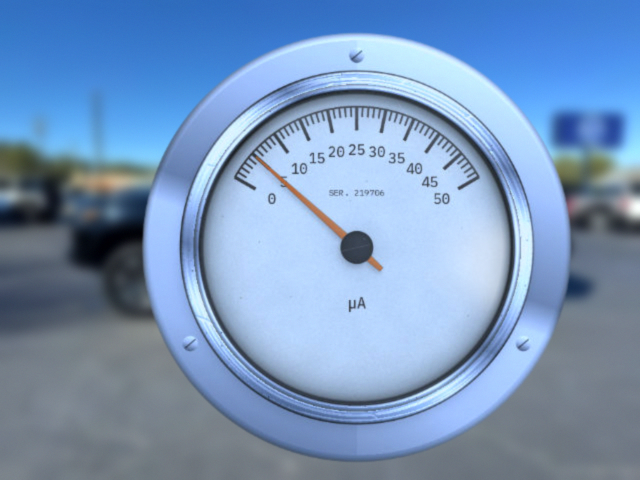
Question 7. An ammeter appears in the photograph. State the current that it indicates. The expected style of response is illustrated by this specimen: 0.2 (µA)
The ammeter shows 5 (µA)
